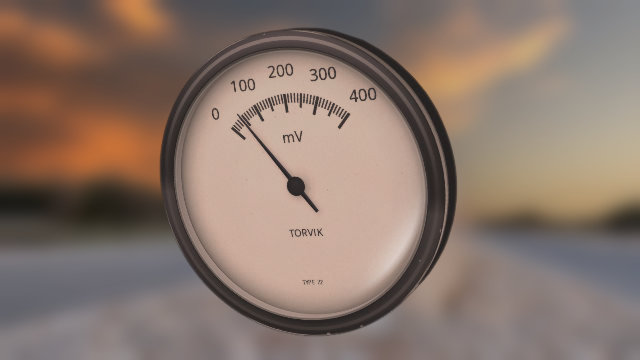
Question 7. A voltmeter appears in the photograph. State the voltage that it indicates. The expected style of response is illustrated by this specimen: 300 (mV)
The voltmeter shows 50 (mV)
